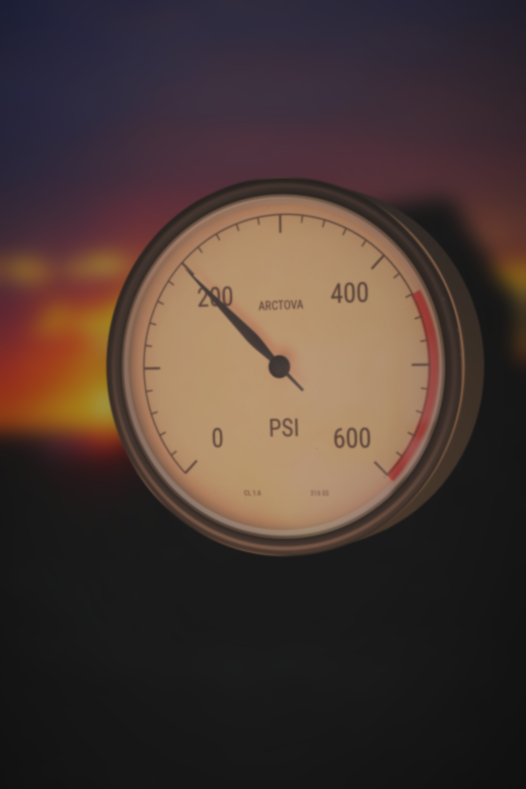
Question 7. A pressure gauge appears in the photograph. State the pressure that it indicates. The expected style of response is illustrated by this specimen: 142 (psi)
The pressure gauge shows 200 (psi)
